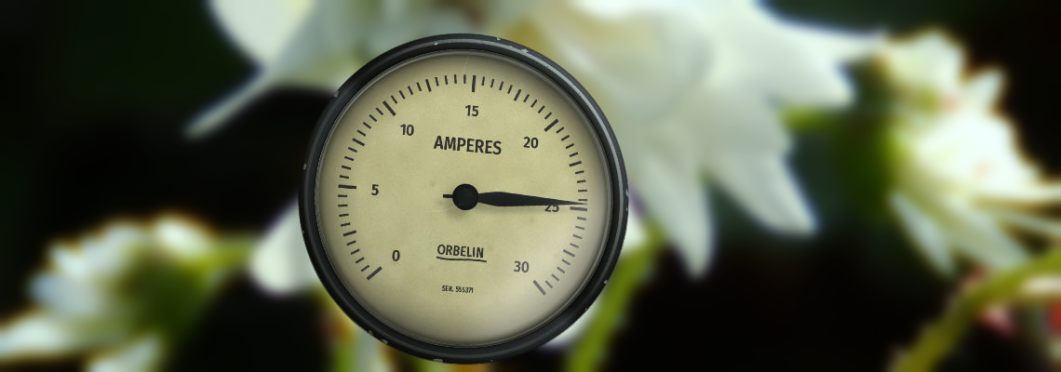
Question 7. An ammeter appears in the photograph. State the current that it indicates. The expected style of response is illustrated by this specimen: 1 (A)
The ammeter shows 24.75 (A)
